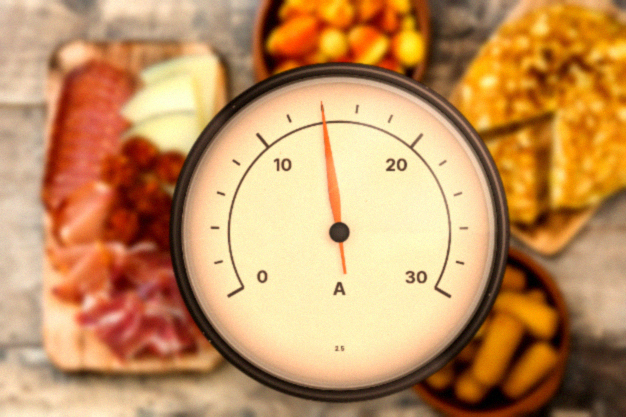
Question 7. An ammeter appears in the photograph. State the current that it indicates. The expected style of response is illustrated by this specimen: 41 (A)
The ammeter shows 14 (A)
